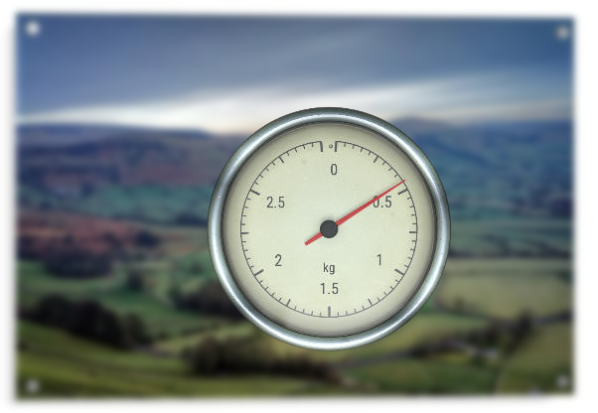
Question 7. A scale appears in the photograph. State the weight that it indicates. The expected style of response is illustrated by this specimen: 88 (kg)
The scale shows 0.45 (kg)
